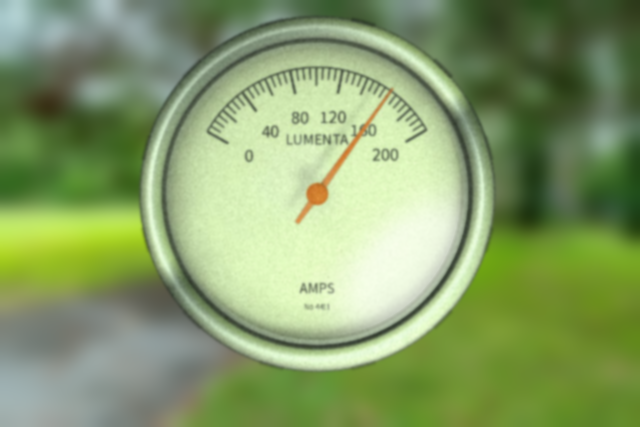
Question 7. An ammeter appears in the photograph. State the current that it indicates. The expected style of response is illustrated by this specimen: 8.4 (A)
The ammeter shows 160 (A)
